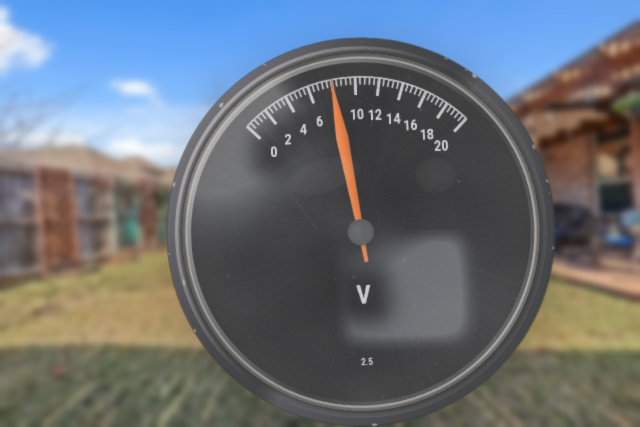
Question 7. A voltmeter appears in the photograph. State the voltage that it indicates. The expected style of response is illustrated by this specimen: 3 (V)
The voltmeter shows 8 (V)
